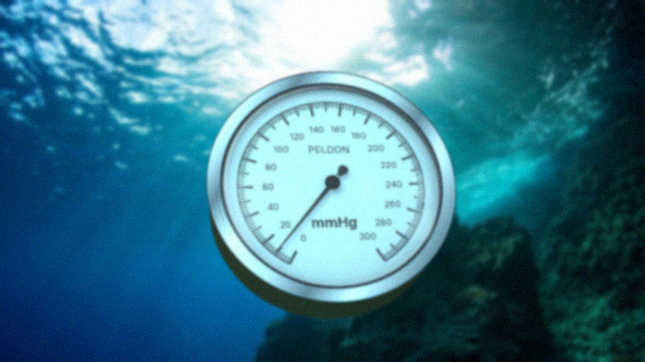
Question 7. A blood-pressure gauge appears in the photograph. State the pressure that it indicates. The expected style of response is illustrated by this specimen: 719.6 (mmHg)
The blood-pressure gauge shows 10 (mmHg)
